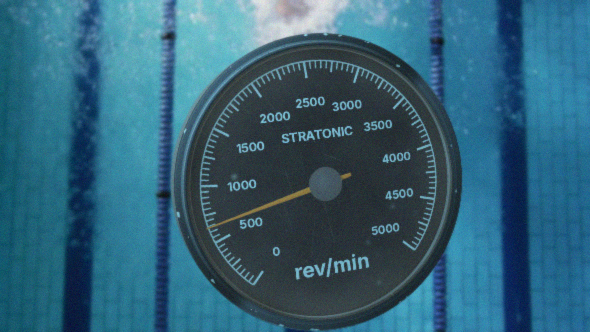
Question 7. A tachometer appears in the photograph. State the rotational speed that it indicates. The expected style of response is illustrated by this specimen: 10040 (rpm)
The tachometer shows 650 (rpm)
